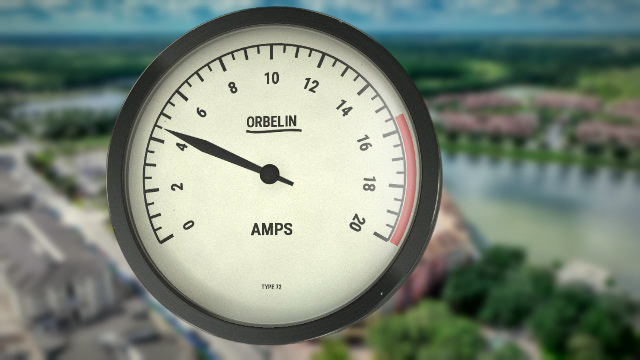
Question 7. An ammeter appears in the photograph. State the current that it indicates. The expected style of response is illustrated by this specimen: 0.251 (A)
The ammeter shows 4.5 (A)
